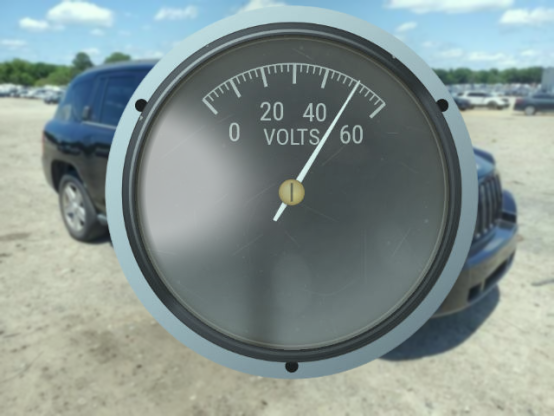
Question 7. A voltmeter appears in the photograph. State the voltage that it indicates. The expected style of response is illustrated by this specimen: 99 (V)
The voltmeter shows 50 (V)
